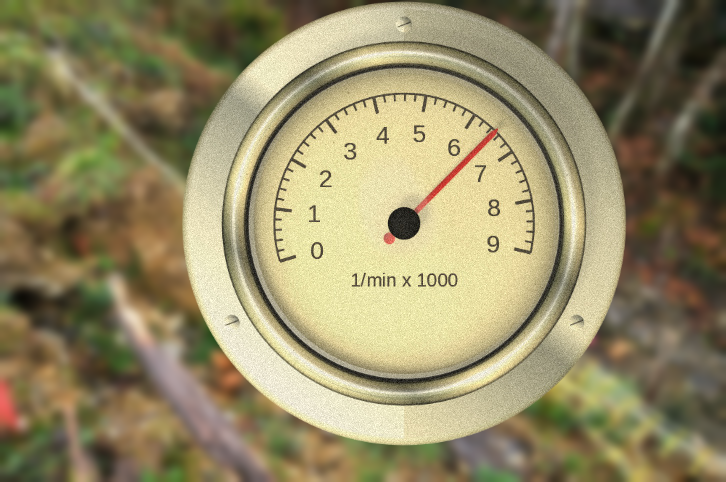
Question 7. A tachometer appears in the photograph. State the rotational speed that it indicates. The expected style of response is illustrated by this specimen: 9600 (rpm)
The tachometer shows 6500 (rpm)
